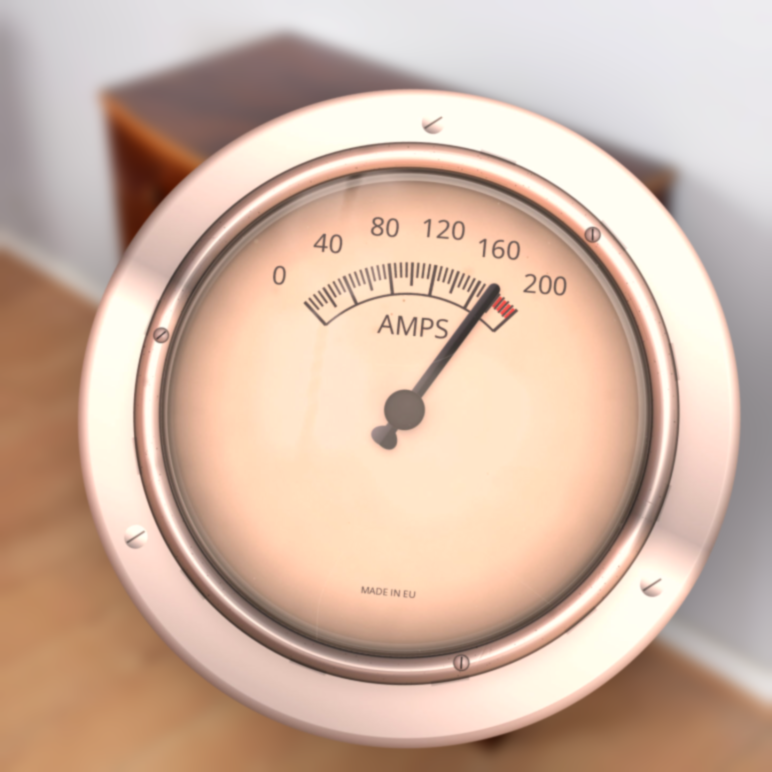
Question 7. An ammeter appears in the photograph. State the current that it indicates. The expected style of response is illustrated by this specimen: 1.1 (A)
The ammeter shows 175 (A)
